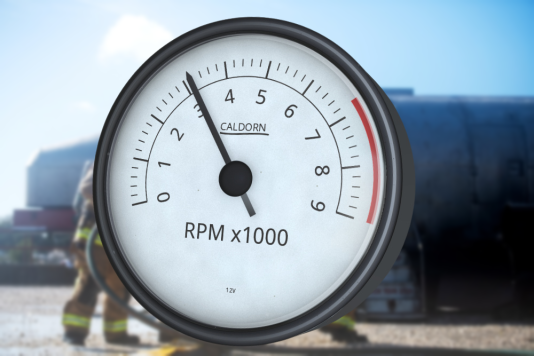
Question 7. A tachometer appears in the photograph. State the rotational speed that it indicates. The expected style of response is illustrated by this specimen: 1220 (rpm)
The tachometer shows 3200 (rpm)
